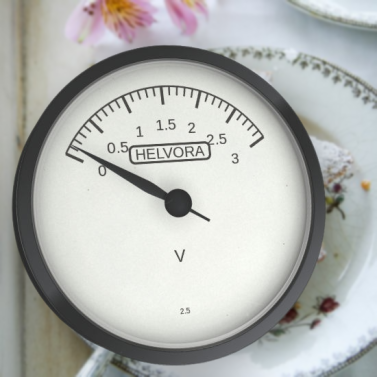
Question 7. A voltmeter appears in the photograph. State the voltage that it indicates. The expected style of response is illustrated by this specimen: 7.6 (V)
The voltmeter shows 0.1 (V)
